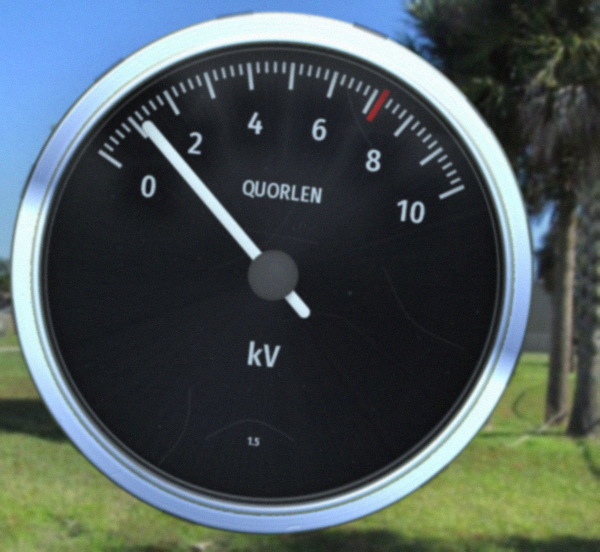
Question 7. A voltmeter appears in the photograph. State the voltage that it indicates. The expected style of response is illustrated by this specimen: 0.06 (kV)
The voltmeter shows 1.2 (kV)
